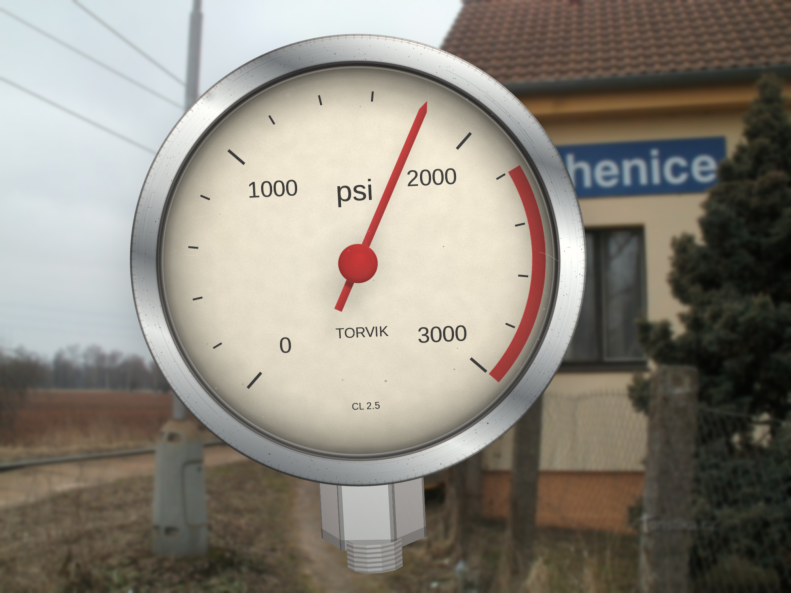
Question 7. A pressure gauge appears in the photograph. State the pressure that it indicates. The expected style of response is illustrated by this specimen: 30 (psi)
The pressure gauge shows 1800 (psi)
